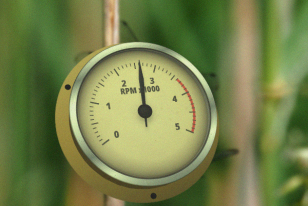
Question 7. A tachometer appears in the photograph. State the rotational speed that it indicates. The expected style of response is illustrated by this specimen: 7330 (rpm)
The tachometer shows 2600 (rpm)
